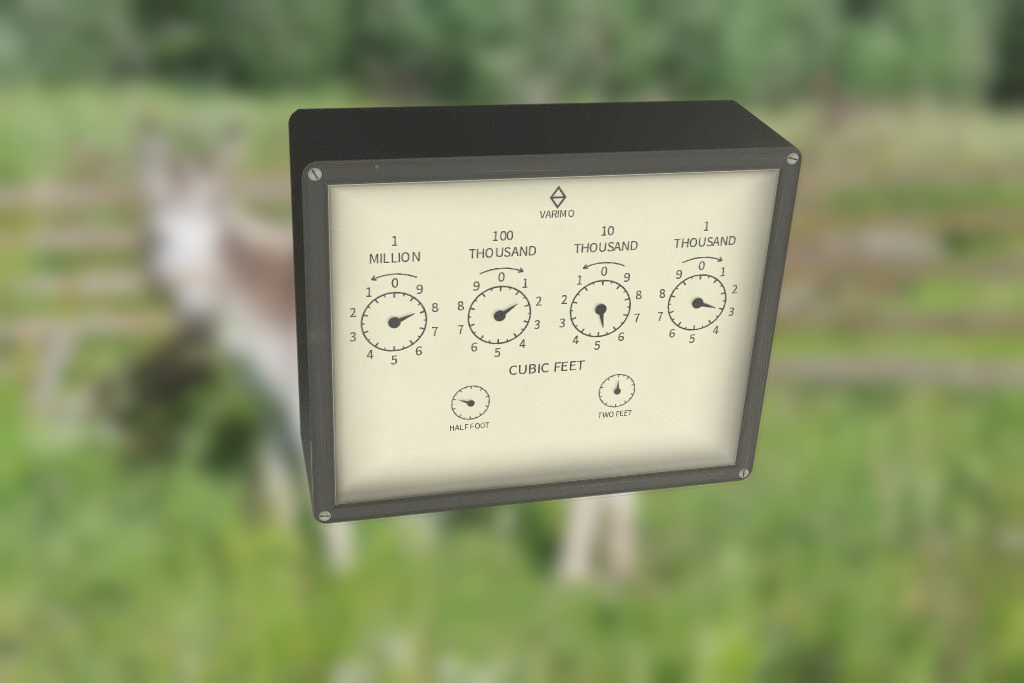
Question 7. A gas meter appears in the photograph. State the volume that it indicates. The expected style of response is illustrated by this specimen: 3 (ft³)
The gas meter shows 815300 (ft³)
